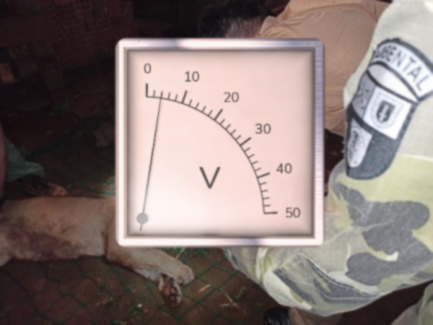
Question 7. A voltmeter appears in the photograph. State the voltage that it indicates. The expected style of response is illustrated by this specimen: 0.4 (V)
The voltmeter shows 4 (V)
